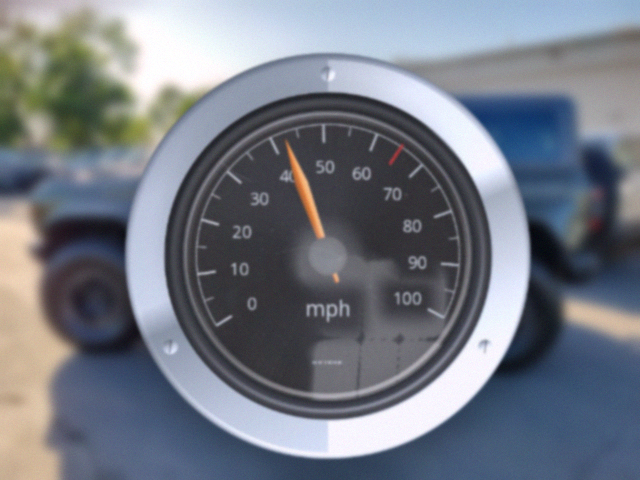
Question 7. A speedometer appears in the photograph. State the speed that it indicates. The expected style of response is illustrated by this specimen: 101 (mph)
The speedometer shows 42.5 (mph)
